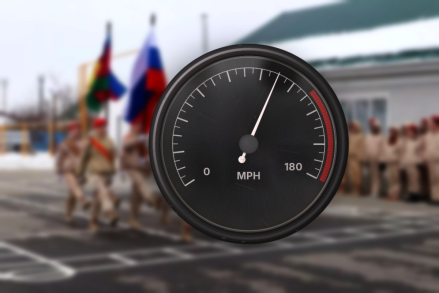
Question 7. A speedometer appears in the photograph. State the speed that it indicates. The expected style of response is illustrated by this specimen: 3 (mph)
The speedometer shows 110 (mph)
